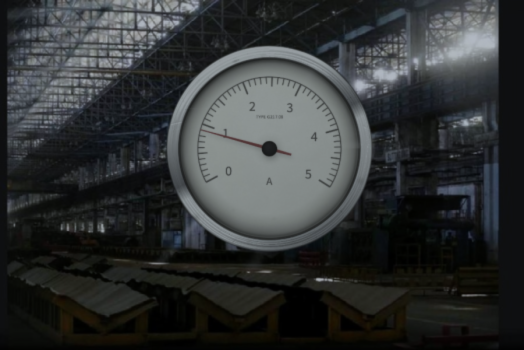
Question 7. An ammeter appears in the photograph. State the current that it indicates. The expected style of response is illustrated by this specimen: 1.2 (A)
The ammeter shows 0.9 (A)
